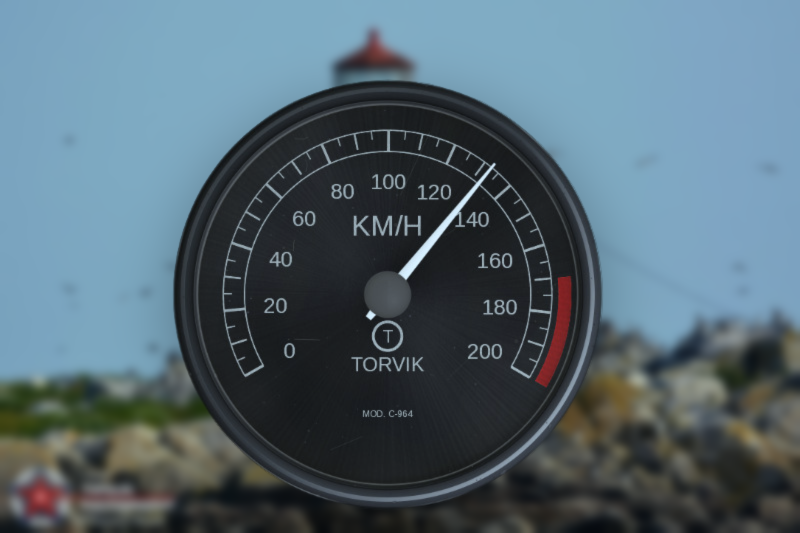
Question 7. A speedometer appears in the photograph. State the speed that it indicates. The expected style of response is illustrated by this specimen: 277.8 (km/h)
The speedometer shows 132.5 (km/h)
